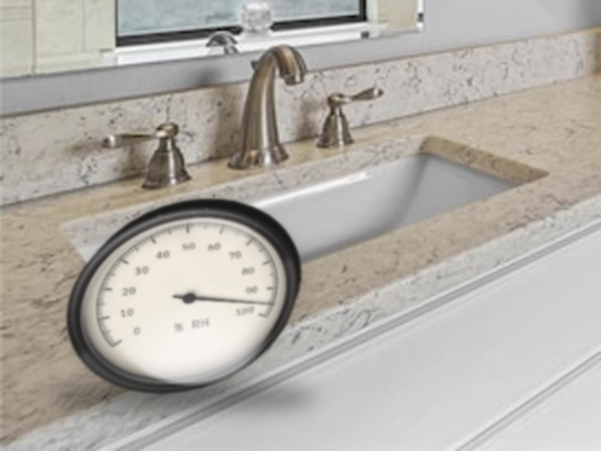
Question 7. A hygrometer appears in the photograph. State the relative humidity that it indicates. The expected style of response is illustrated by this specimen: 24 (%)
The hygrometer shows 95 (%)
